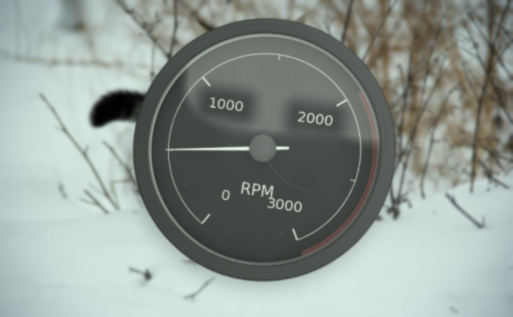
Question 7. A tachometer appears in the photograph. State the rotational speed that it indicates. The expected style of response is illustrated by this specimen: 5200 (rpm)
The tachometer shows 500 (rpm)
